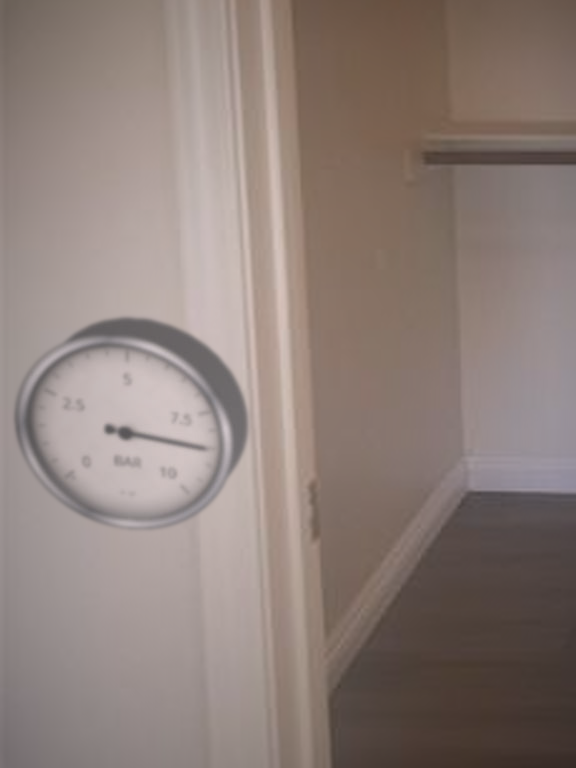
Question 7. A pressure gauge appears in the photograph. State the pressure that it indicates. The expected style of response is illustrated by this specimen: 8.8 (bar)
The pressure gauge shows 8.5 (bar)
